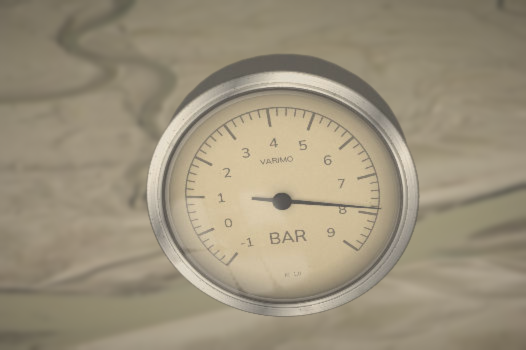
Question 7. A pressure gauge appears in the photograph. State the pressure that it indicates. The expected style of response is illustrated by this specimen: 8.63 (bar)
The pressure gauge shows 7.8 (bar)
